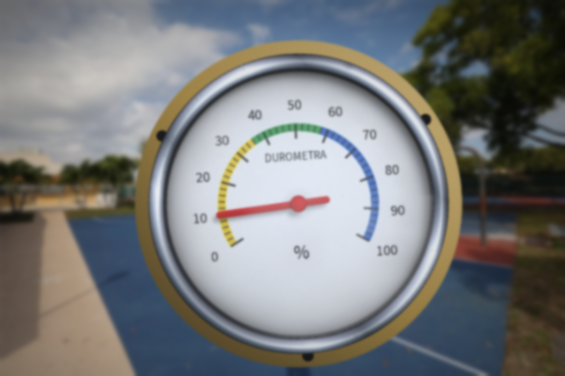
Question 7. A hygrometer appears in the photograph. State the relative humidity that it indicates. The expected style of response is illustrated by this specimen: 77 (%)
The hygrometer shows 10 (%)
